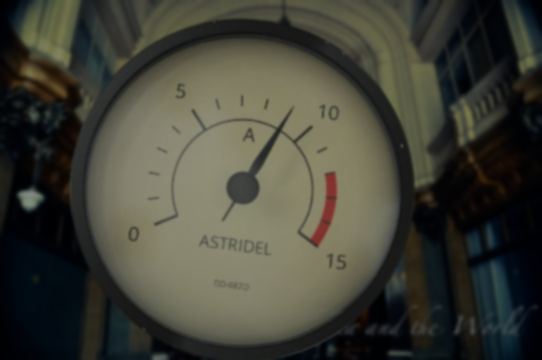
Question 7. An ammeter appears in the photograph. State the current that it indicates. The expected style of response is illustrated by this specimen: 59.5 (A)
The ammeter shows 9 (A)
